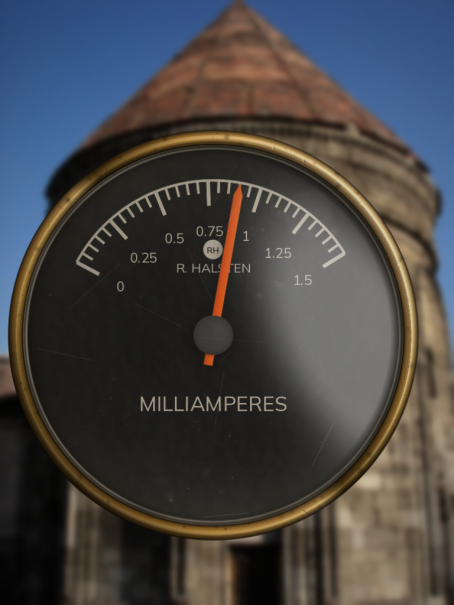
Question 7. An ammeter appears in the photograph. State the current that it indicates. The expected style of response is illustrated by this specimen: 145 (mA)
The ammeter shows 0.9 (mA)
